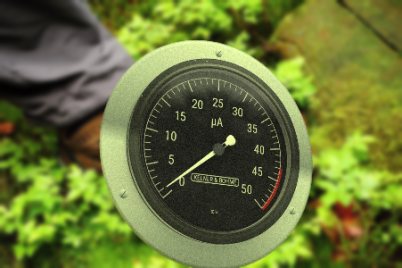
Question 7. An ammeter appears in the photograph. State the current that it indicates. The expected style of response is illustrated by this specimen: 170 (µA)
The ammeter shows 1 (µA)
